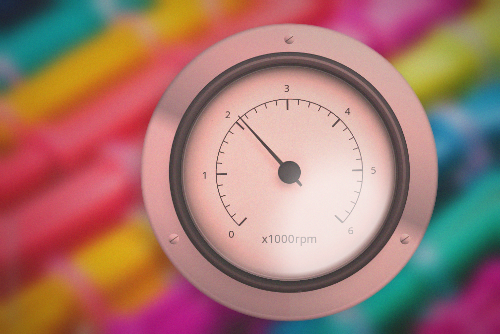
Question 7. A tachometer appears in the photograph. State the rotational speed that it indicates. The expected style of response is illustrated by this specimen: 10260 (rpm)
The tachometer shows 2100 (rpm)
